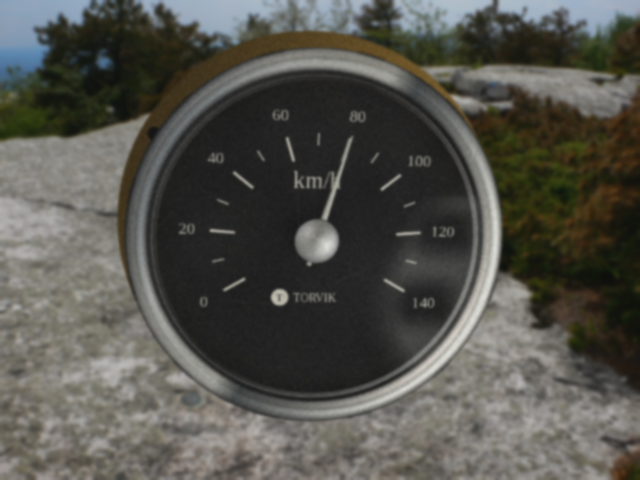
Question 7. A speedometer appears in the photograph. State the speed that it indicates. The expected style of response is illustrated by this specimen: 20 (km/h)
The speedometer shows 80 (km/h)
